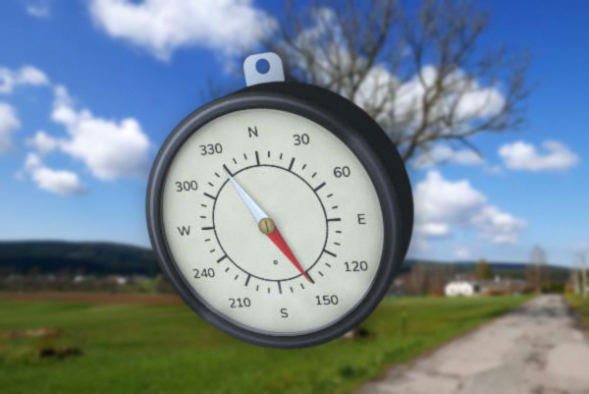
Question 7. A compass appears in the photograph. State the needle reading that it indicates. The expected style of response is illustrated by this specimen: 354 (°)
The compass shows 150 (°)
